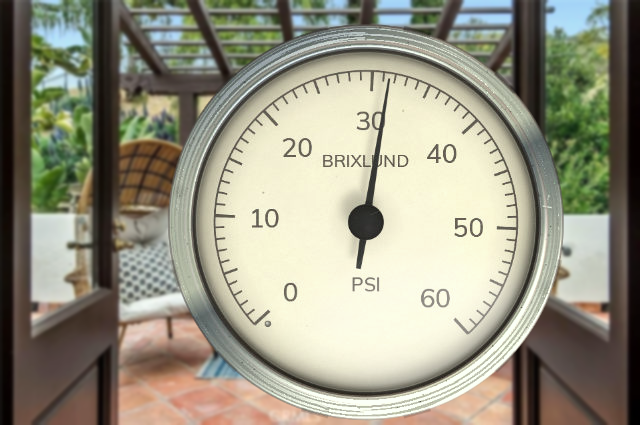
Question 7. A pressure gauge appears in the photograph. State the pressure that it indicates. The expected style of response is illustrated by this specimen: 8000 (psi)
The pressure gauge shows 31.5 (psi)
